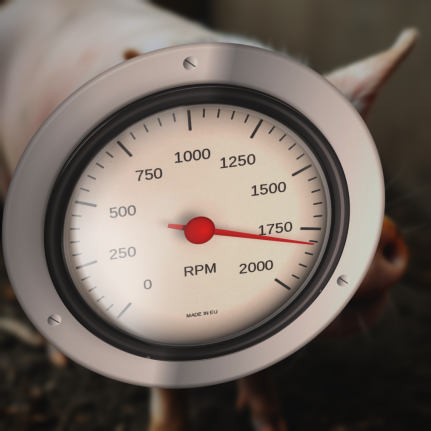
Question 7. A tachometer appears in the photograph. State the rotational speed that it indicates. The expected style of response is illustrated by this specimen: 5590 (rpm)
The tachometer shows 1800 (rpm)
